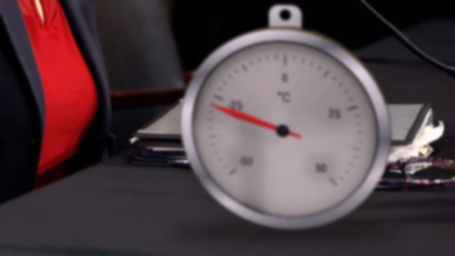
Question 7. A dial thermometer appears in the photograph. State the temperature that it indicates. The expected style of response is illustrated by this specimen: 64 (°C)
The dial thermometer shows -27.5 (°C)
